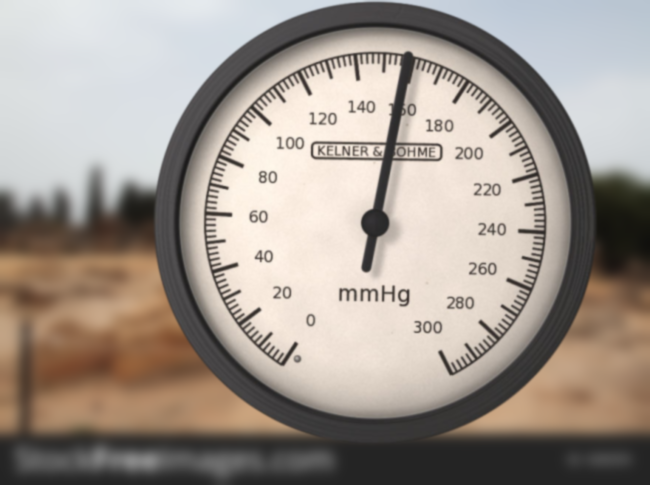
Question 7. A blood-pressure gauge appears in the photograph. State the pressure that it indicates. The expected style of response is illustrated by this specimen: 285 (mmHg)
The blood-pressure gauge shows 158 (mmHg)
